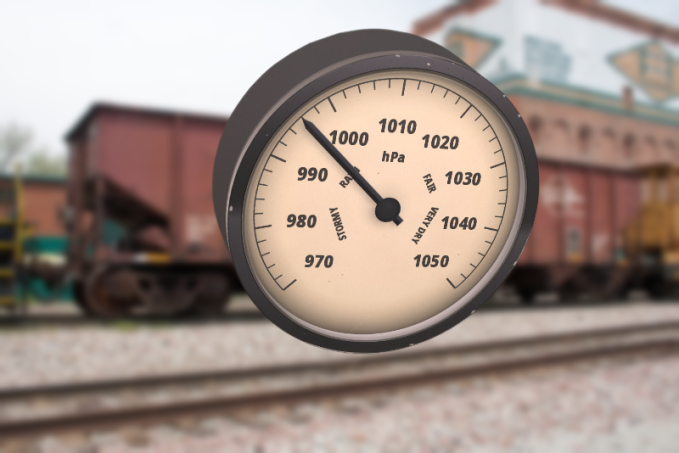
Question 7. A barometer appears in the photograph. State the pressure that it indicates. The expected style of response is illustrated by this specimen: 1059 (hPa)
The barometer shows 996 (hPa)
